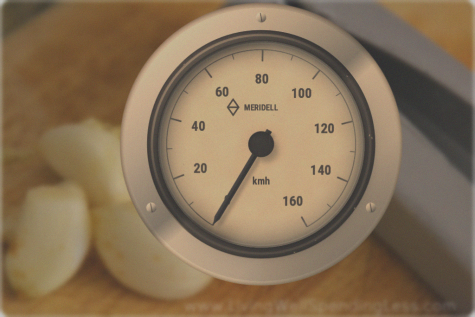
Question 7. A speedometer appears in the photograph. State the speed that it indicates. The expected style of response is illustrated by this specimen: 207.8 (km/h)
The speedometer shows 0 (km/h)
